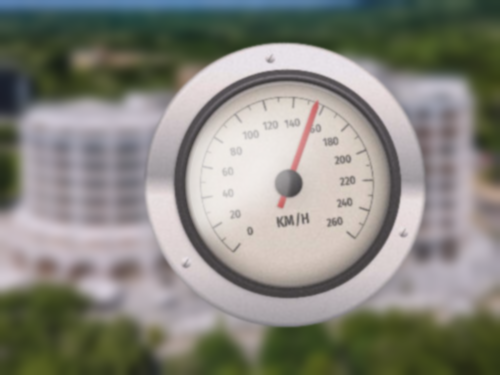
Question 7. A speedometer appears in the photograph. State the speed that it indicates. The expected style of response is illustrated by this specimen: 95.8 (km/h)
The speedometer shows 155 (km/h)
